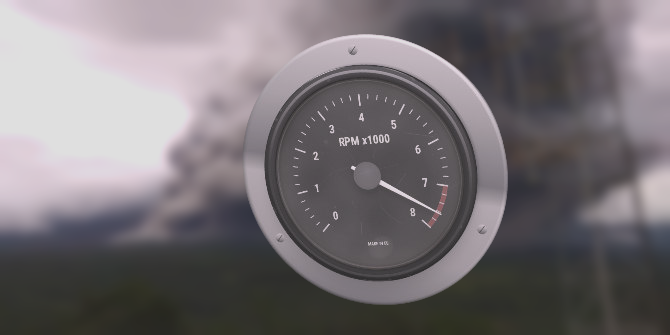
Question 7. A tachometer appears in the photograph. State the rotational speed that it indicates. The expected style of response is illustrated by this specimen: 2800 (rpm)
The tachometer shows 7600 (rpm)
